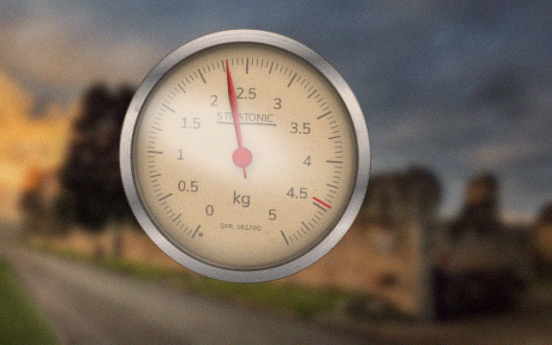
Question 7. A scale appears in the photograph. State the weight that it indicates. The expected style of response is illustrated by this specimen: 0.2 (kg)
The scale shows 2.3 (kg)
